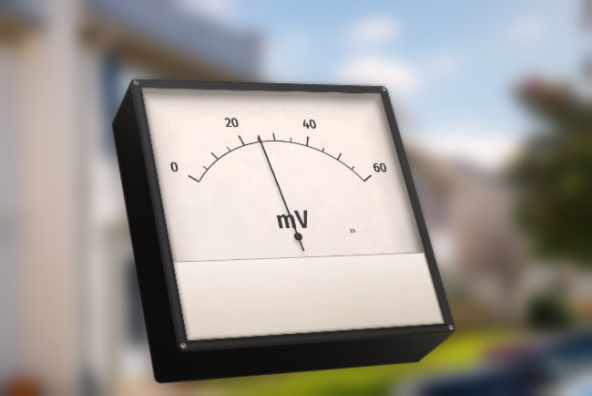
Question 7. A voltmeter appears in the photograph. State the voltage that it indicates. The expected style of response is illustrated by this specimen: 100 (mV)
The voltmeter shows 25 (mV)
